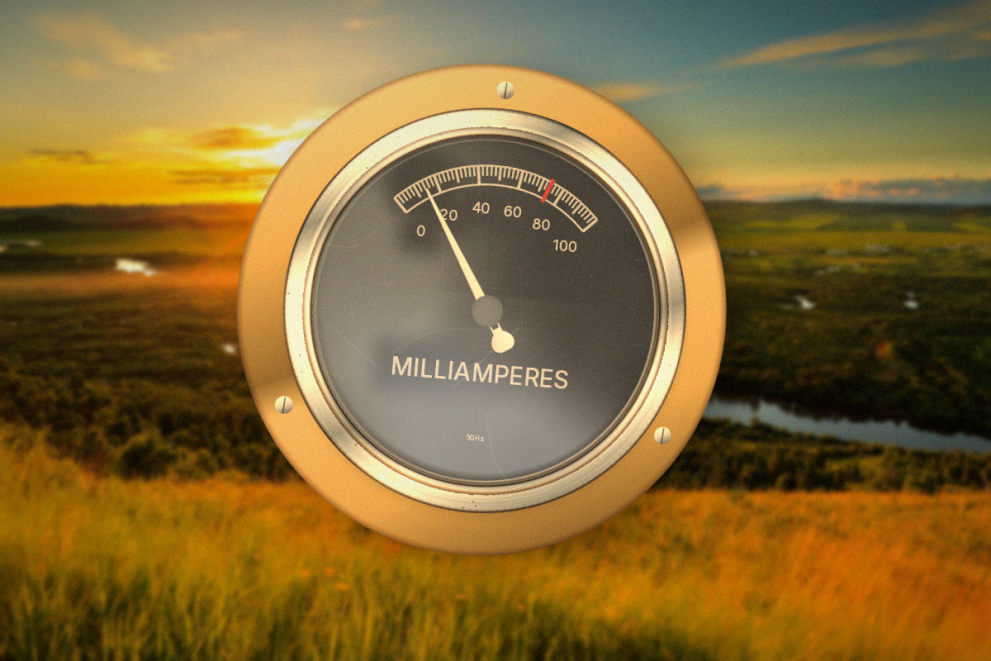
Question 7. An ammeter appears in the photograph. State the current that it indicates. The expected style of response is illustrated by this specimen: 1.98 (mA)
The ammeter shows 14 (mA)
